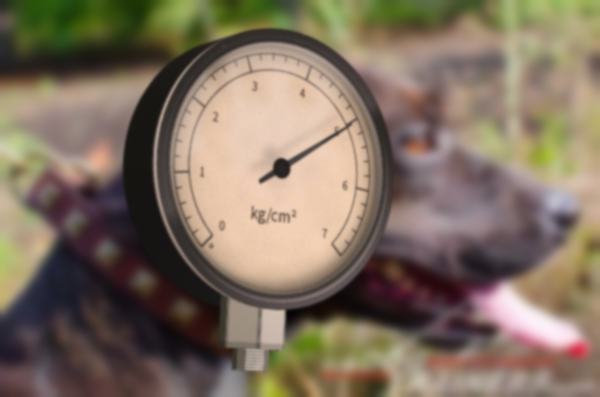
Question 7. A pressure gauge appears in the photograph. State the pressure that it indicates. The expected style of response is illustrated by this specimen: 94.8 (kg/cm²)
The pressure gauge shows 5 (kg/cm²)
